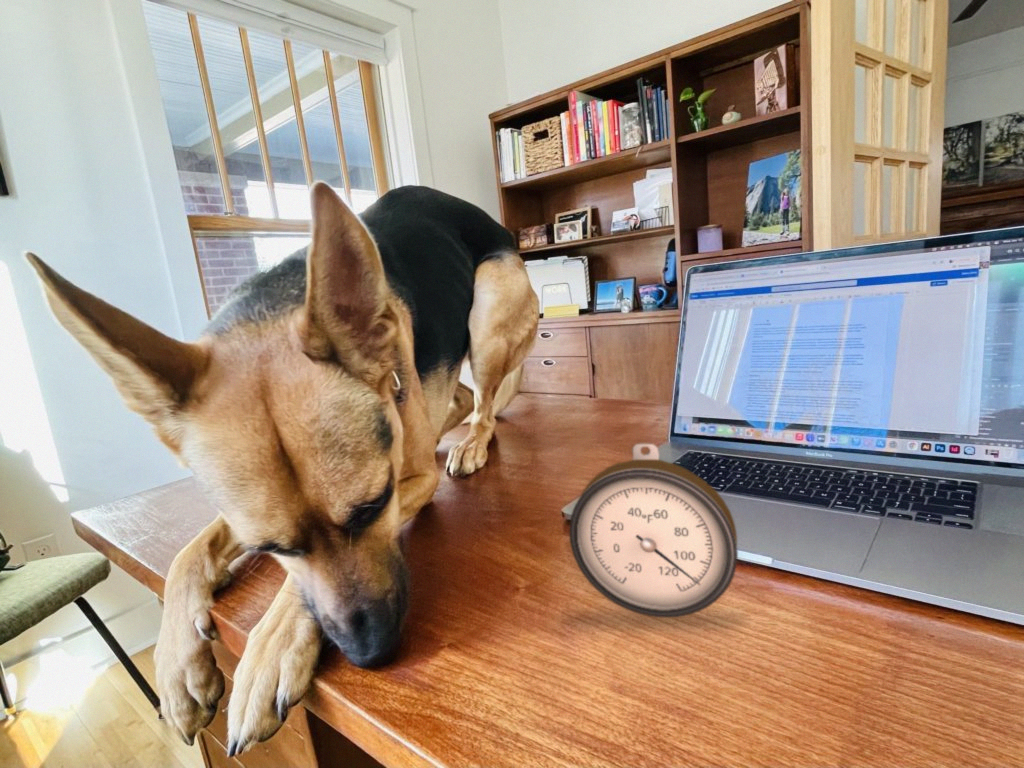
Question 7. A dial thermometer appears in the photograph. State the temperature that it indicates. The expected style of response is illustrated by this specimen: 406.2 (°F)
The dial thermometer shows 110 (°F)
